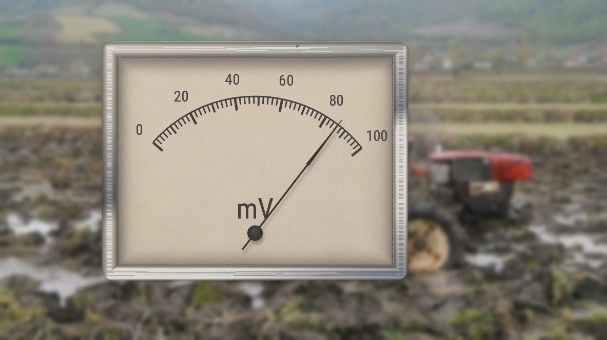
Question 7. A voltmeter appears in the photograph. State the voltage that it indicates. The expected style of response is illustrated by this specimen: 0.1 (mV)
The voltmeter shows 86 (mV)
